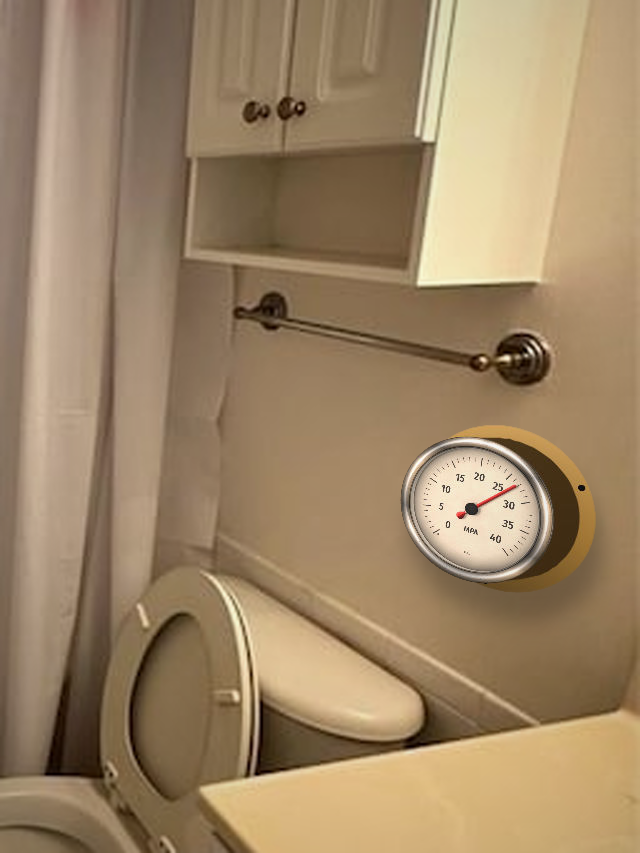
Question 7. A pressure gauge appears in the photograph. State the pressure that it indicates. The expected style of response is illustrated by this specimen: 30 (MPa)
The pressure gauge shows 27 (MPa)
